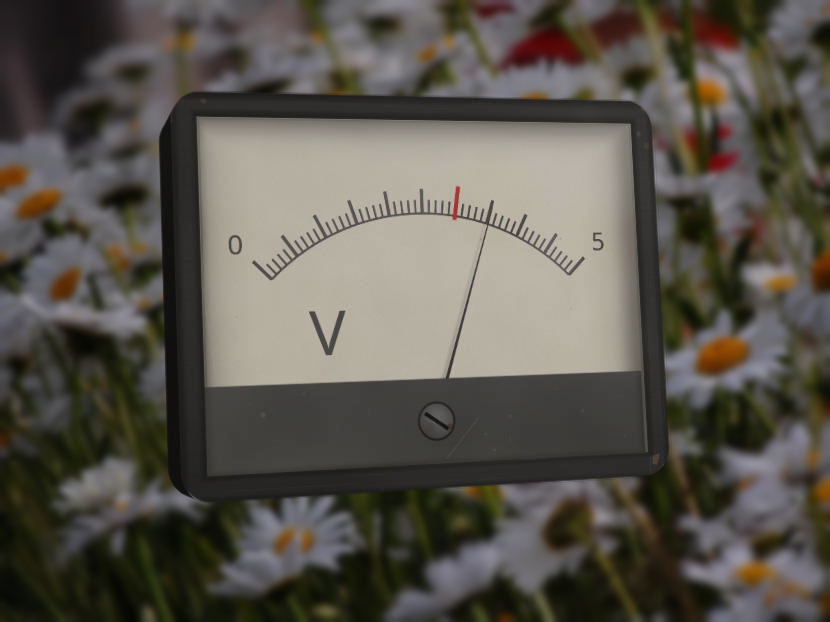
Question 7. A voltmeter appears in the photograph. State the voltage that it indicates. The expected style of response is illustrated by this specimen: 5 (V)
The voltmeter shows 3.5 (V)
